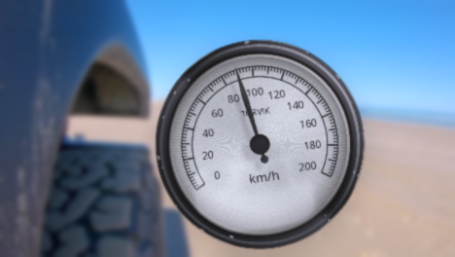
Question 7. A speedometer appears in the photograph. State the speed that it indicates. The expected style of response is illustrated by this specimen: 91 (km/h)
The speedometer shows 90 (km/h)
